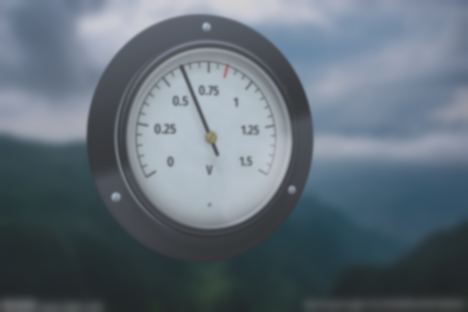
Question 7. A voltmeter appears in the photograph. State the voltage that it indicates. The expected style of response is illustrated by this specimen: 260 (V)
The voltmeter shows 0.6 (V)
